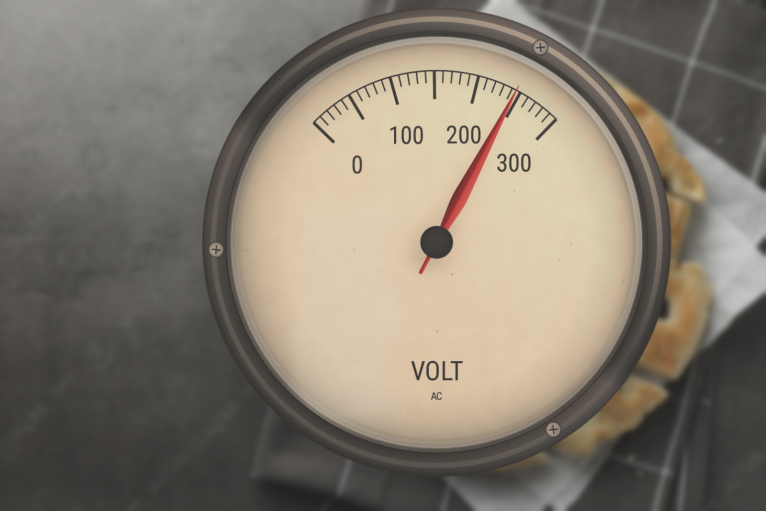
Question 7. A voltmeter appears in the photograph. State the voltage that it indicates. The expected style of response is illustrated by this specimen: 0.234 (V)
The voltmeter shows 245 (V)
